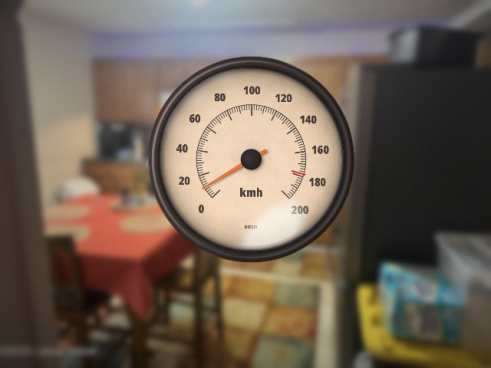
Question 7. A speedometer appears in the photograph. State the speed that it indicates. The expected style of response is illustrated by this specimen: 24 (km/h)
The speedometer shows 10 (km/h)
